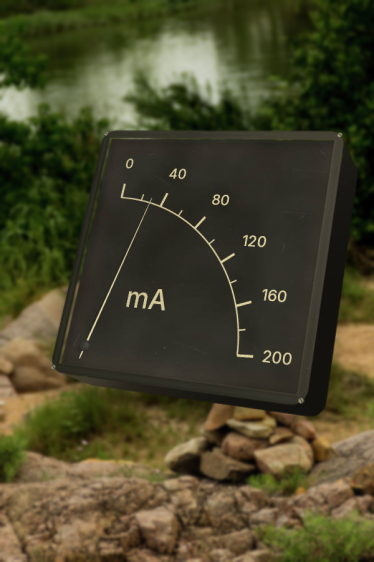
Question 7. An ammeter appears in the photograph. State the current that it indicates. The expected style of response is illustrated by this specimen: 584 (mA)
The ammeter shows 30 (mA)
